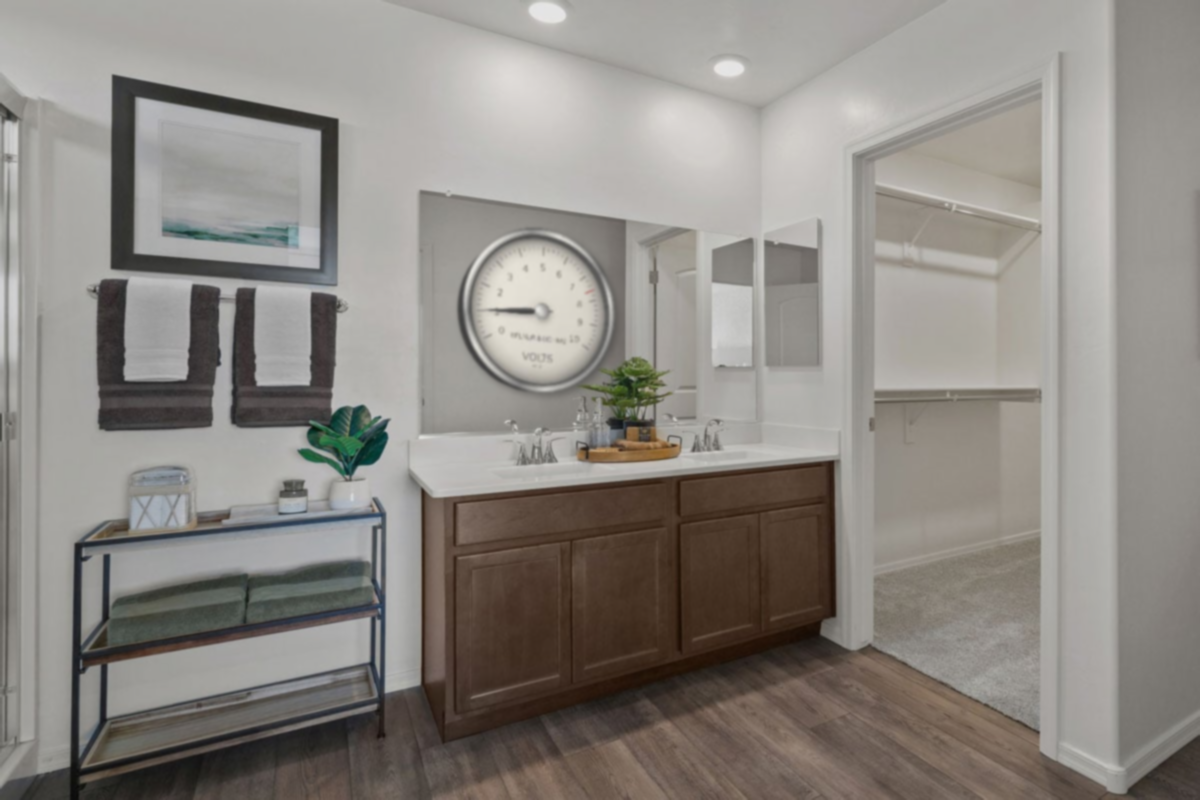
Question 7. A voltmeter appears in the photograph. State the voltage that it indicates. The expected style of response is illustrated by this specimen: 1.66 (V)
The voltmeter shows 1 (V)
